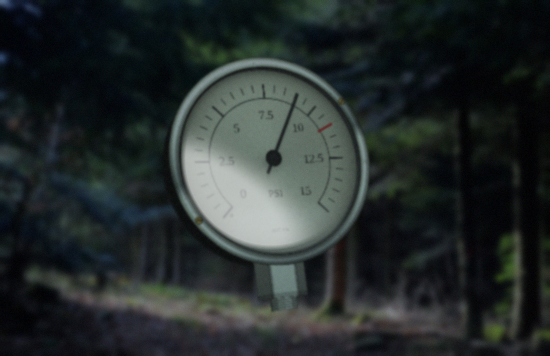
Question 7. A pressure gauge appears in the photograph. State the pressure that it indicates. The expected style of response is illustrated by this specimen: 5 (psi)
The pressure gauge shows 9 (psi)
